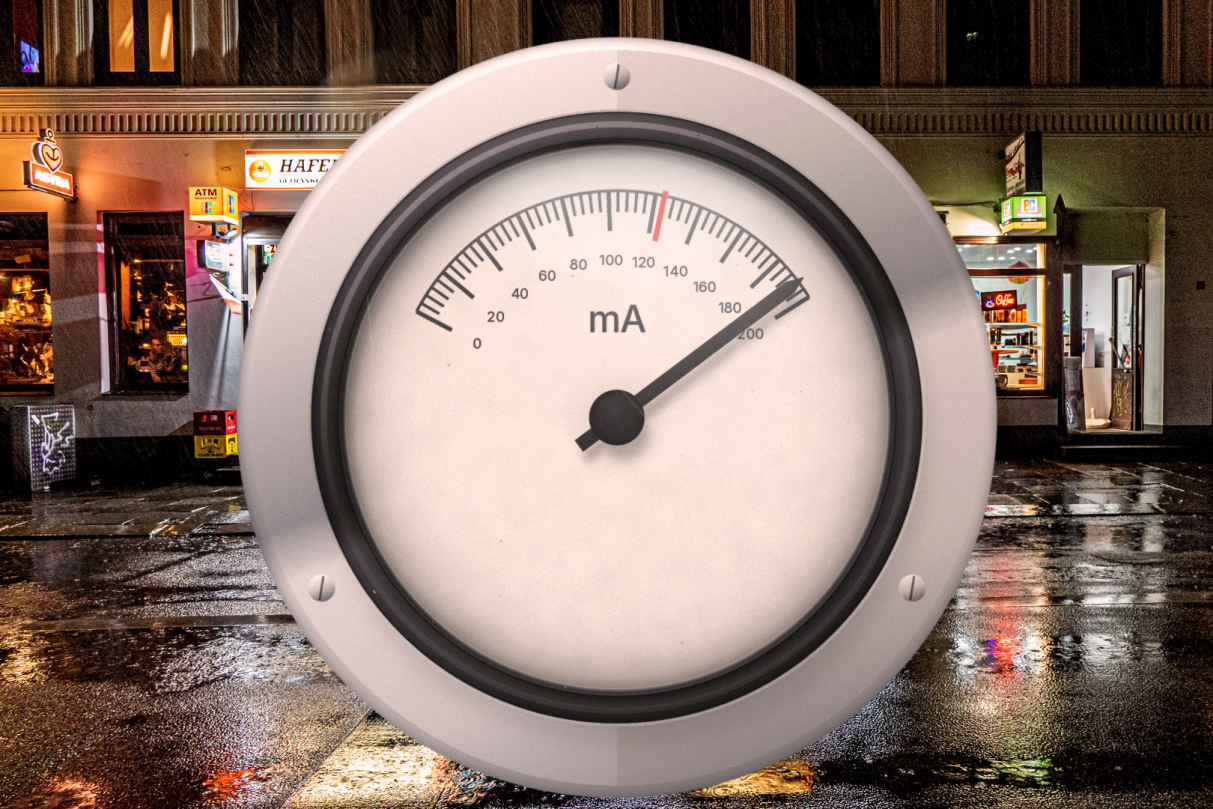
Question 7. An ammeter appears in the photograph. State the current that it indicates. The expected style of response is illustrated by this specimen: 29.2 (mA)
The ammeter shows 192 (mA)
